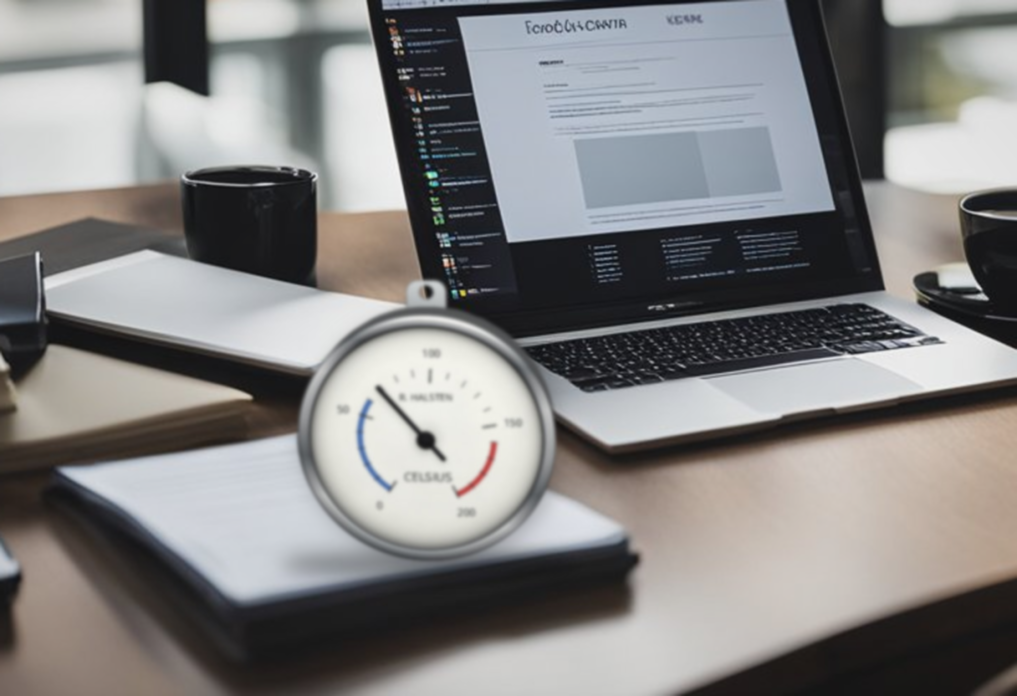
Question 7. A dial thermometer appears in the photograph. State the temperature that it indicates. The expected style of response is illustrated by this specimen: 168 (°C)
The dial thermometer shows 70 (°C)
